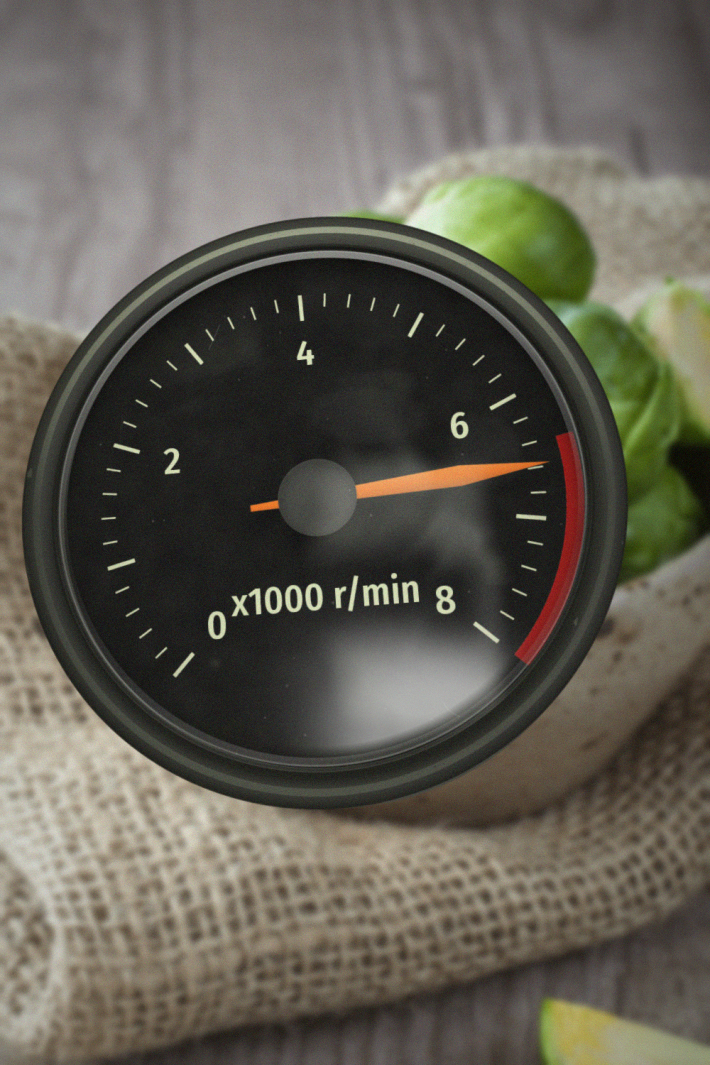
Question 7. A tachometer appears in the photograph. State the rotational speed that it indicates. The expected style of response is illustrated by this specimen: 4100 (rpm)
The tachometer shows 6600 (rpm)
